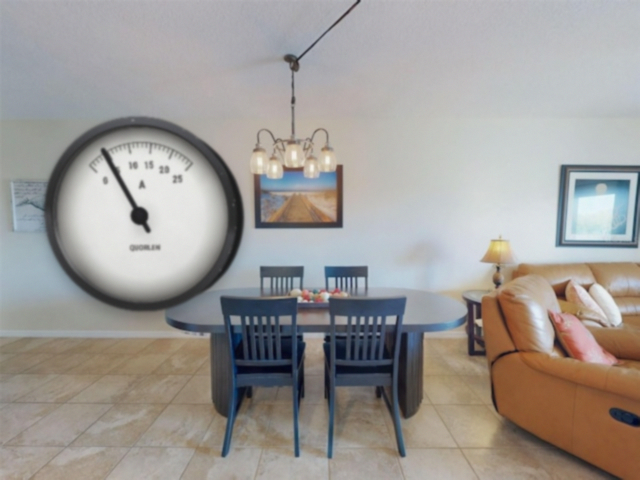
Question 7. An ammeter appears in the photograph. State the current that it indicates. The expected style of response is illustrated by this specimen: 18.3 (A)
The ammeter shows 5 (A)
